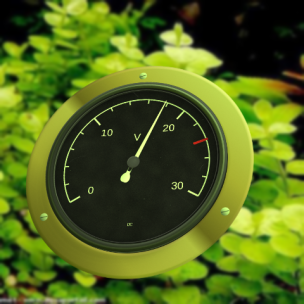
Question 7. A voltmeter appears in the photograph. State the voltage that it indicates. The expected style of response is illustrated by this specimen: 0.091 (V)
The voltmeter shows 18 (V)
